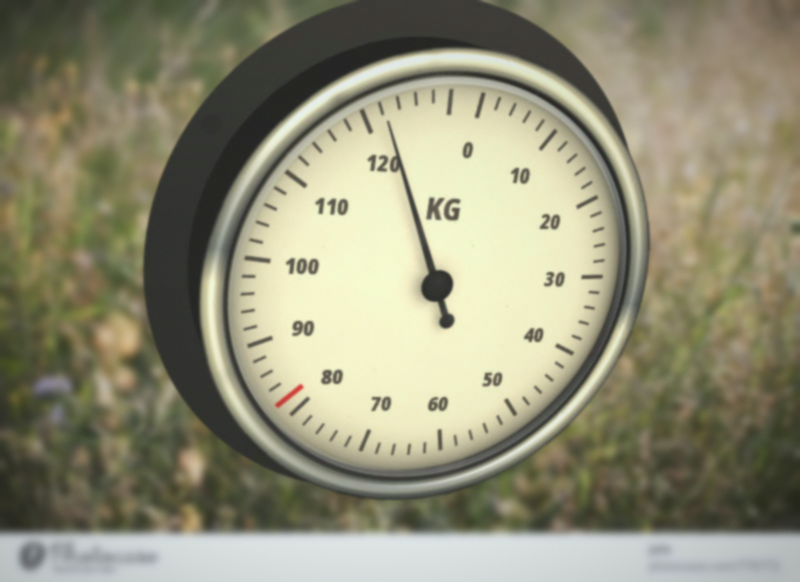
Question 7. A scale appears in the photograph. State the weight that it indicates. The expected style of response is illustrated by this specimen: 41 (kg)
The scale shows 122 (kg)
